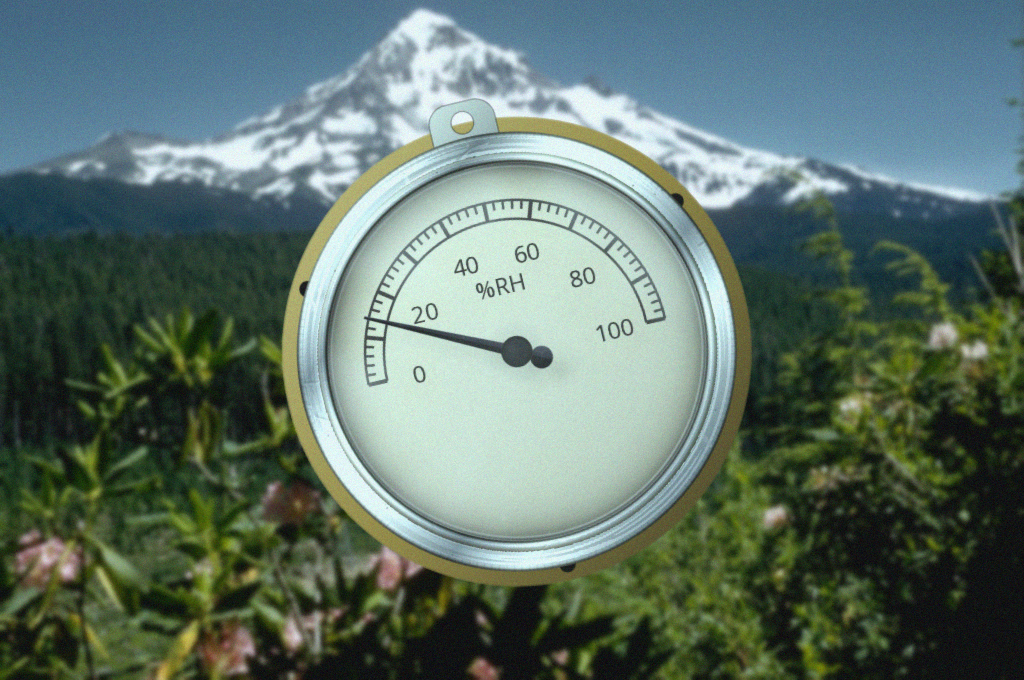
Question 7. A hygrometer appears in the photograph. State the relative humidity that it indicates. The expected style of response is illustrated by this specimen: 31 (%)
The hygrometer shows 14 (%)
